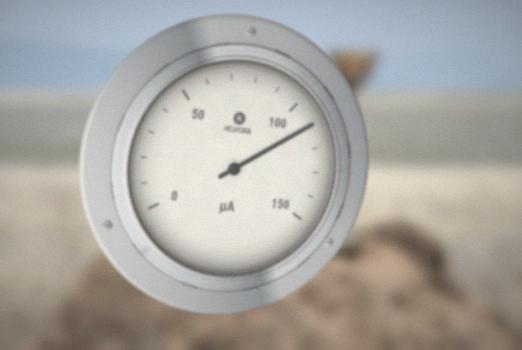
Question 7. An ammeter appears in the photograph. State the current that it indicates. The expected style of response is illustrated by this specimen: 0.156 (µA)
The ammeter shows 110 (µA)
